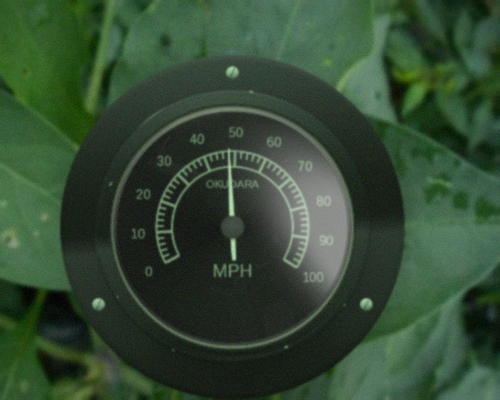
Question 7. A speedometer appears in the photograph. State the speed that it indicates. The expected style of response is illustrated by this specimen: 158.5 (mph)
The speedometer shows 48 (mph)
